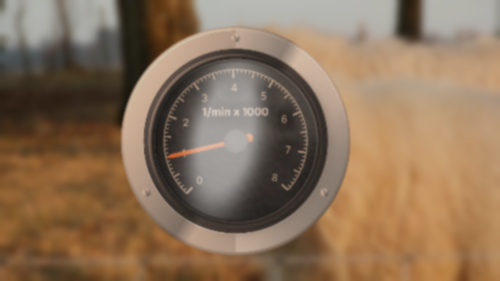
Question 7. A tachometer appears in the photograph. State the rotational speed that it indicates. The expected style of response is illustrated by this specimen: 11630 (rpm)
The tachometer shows 1000 (rpm)
